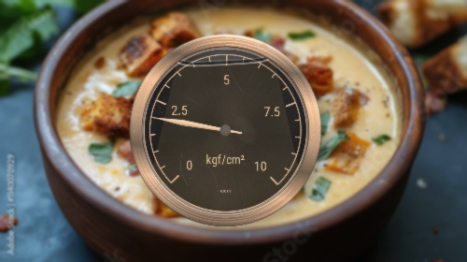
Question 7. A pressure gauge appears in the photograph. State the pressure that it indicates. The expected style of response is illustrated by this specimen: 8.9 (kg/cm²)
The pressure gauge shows 2 (kg/cm²)
